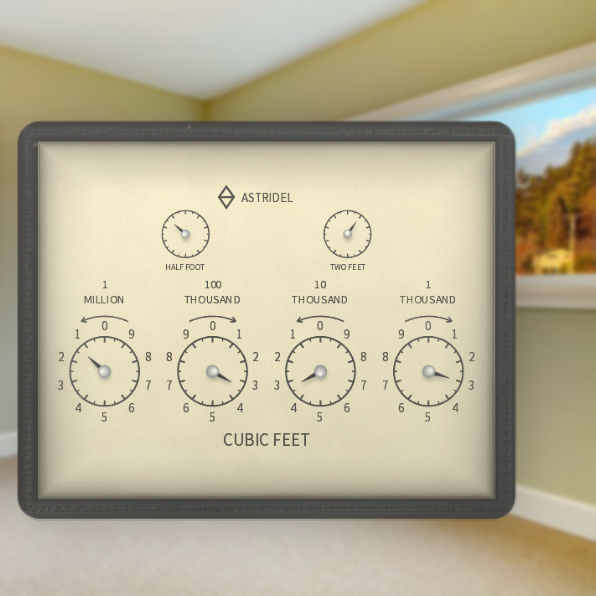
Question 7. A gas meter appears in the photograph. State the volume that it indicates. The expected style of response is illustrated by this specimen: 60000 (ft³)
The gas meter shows 133300 (ft³)
